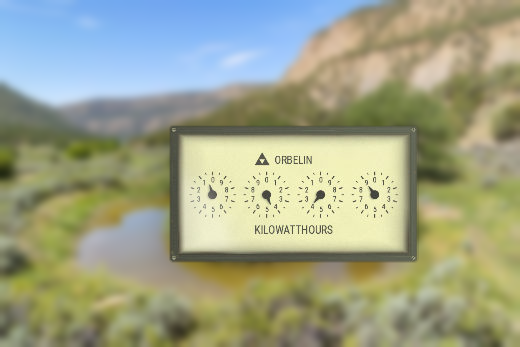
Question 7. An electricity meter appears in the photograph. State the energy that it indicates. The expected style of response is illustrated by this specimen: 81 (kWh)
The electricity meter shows 439 (kWh)
